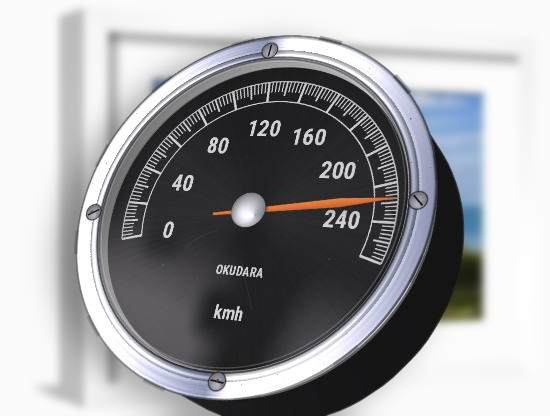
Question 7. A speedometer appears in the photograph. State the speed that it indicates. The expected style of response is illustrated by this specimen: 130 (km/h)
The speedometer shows 230 (km/h)
